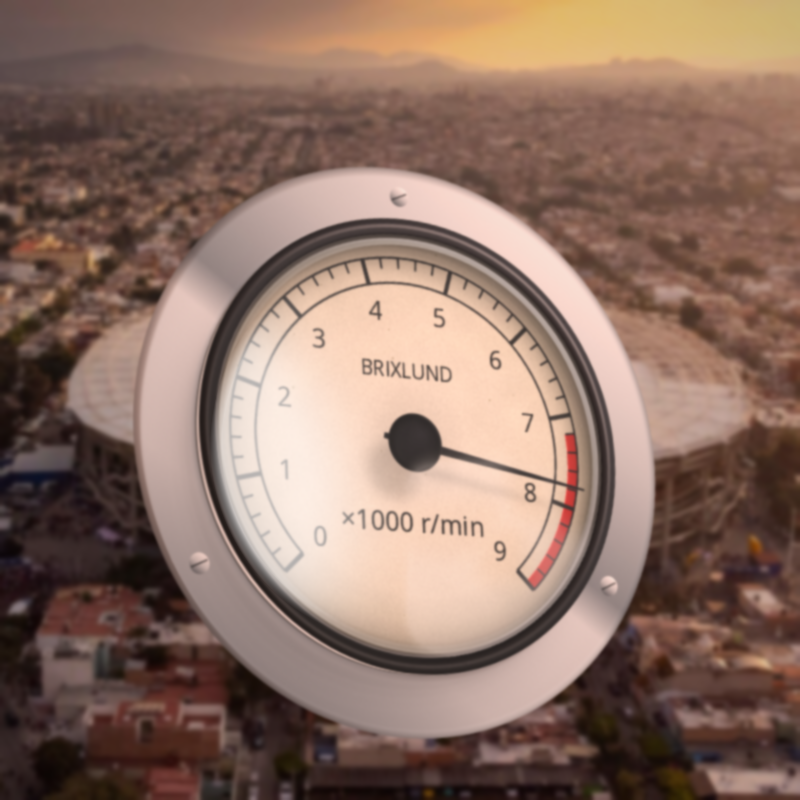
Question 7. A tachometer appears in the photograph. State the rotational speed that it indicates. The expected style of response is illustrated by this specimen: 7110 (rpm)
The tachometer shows 7800 (rpm)
